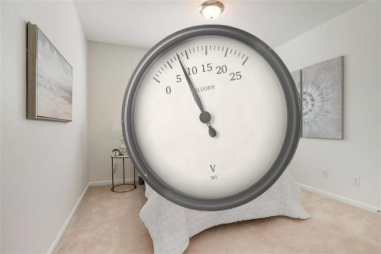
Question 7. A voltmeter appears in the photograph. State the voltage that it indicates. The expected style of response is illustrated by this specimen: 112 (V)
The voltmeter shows 8 (V)
